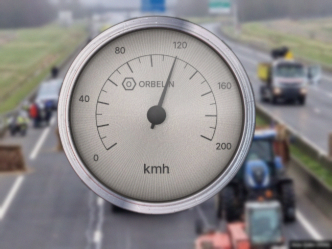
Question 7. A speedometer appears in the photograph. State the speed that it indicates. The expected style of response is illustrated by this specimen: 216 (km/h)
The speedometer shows 120 (km/h)
